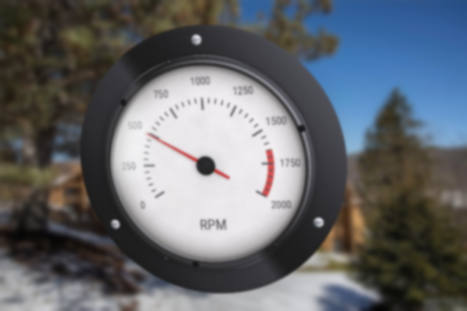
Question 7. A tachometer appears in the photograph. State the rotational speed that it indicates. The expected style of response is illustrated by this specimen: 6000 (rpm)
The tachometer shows 500 (rpm)
